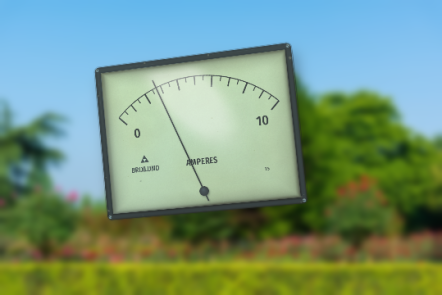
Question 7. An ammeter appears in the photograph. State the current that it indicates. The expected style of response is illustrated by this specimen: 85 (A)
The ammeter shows 2.75 (A)
